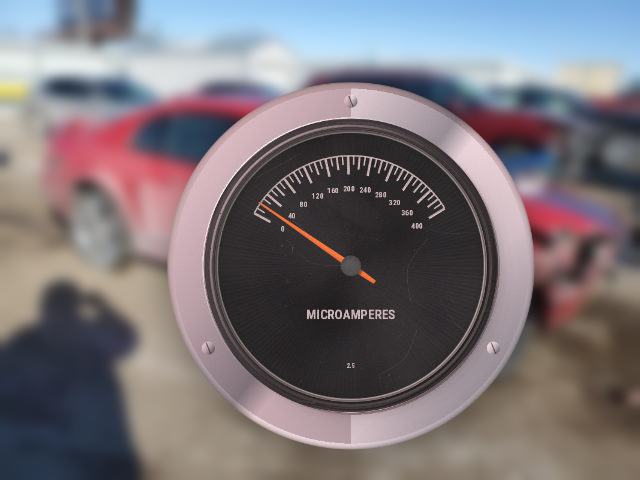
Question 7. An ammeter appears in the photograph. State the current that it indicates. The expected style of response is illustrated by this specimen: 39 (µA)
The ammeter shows 20 (µA)
